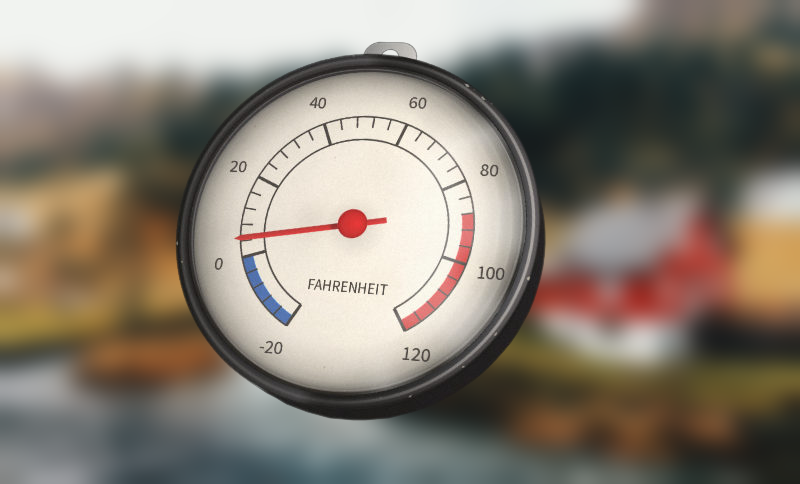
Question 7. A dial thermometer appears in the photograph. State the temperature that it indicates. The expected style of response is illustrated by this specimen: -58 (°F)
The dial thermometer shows 4 (°F)
